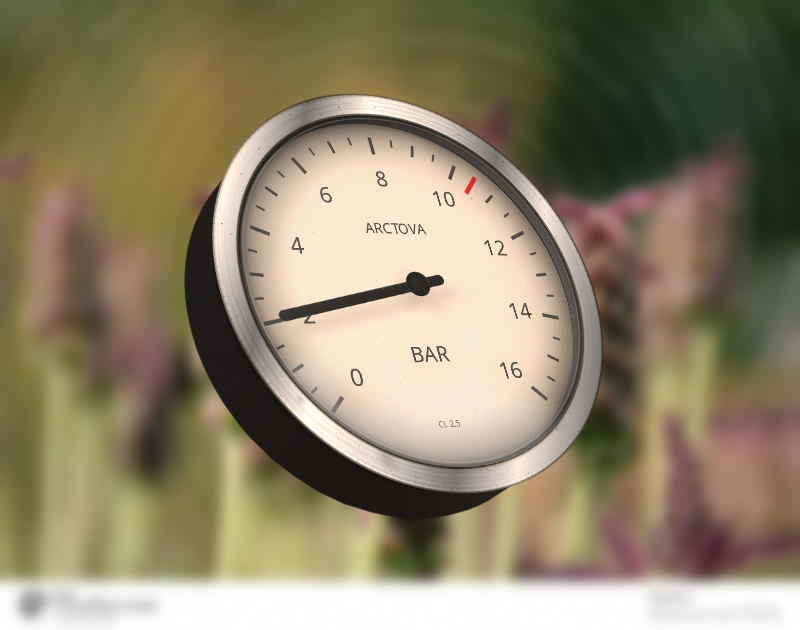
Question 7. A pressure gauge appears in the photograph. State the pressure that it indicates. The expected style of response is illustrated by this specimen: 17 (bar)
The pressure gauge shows 2 (bar)
